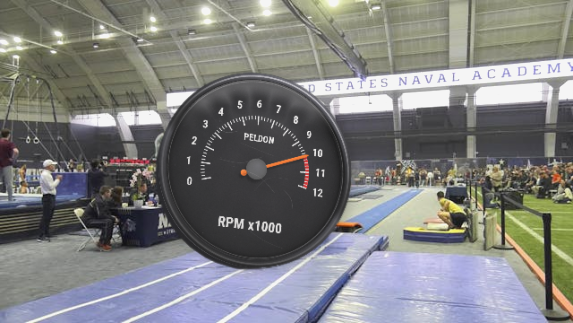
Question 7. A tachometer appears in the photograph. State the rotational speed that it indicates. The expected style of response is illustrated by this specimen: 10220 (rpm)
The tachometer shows 10000 (rpm)
